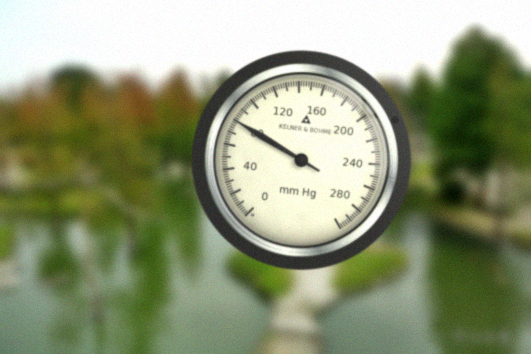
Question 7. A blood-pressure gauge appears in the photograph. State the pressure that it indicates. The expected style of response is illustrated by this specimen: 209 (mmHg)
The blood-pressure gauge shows 80 (mmHg)
